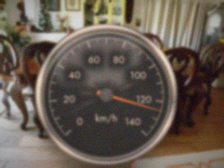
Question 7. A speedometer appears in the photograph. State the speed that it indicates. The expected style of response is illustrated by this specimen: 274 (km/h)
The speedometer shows 125 (km/h)
